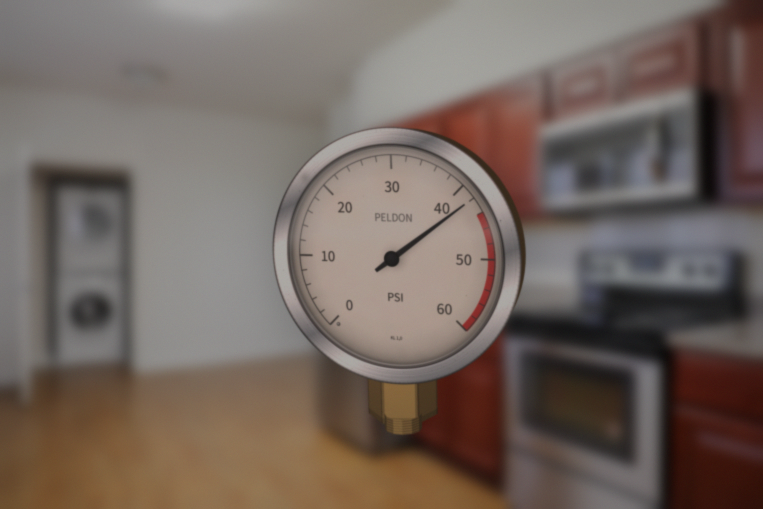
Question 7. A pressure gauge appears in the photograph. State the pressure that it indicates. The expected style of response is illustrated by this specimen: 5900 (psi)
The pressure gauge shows 42 (psi)
